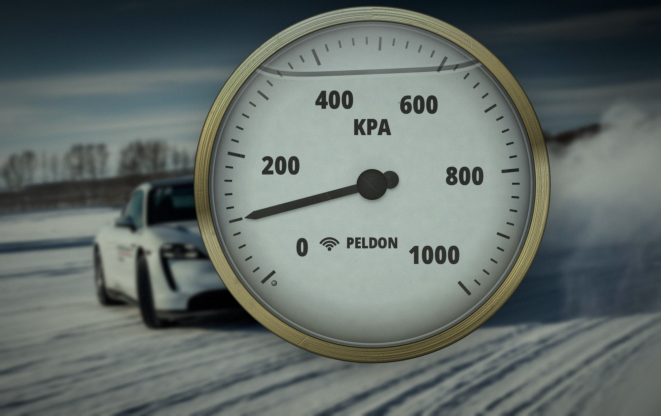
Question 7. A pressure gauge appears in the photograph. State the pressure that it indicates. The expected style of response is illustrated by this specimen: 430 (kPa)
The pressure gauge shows 100 (kPa)
